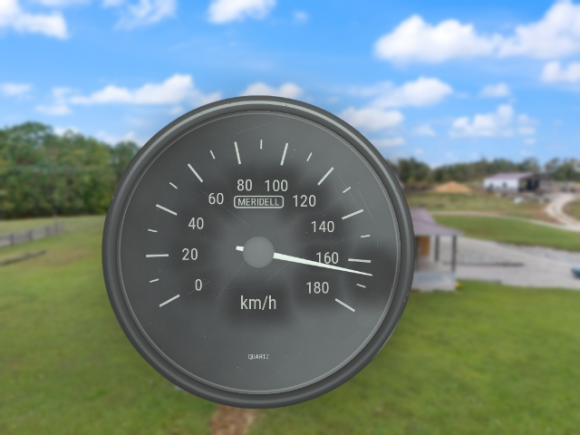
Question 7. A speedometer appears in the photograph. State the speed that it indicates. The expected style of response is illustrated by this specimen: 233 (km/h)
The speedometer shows 165 (km/h)
